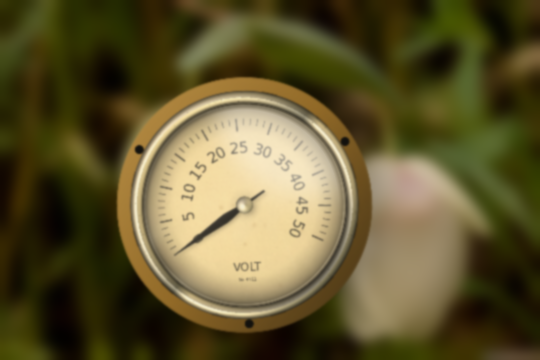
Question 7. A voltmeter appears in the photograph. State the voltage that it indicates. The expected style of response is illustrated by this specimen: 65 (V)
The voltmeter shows 0 (V)
